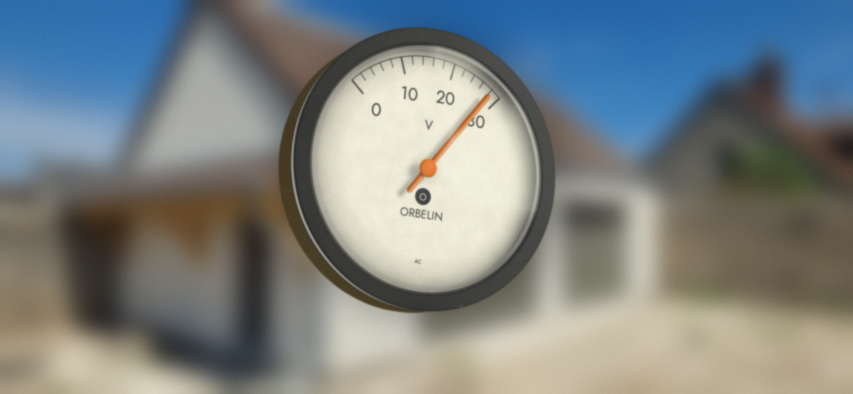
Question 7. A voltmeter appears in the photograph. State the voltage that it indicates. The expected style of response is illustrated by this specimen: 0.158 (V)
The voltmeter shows 28 (V)
